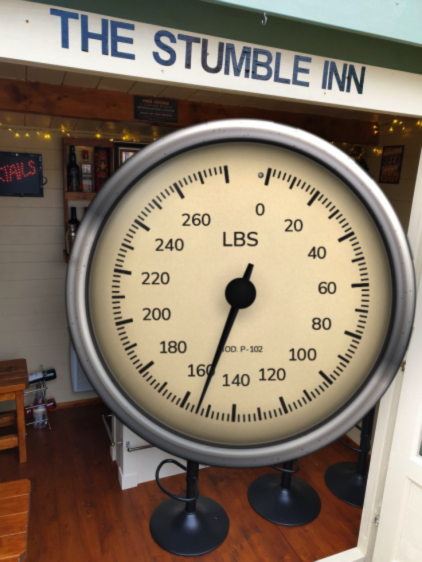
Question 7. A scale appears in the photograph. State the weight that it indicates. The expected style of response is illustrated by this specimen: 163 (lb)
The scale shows 154 (lb)
